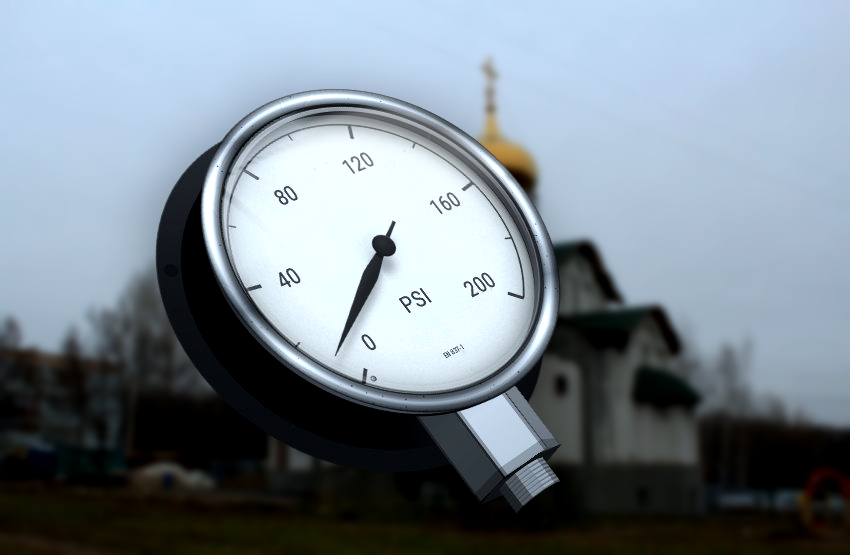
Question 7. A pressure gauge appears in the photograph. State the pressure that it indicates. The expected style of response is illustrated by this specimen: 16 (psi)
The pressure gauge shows 10 (psi)
